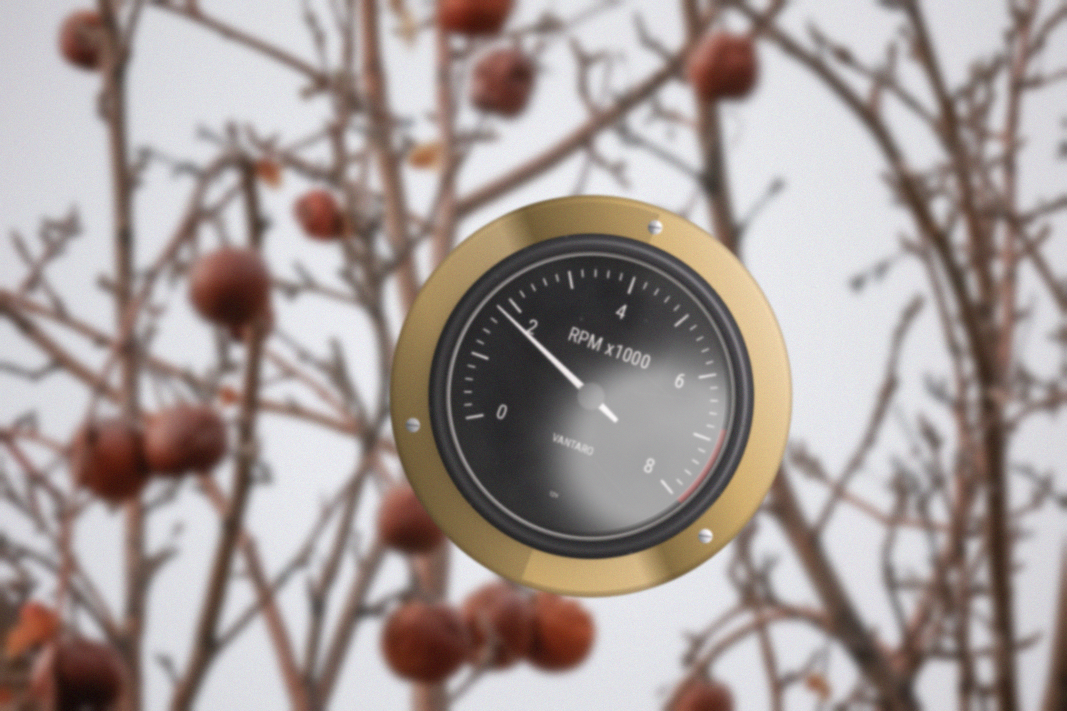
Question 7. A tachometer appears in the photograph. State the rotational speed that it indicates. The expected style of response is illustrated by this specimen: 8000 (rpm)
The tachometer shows 1800 (rpm)
